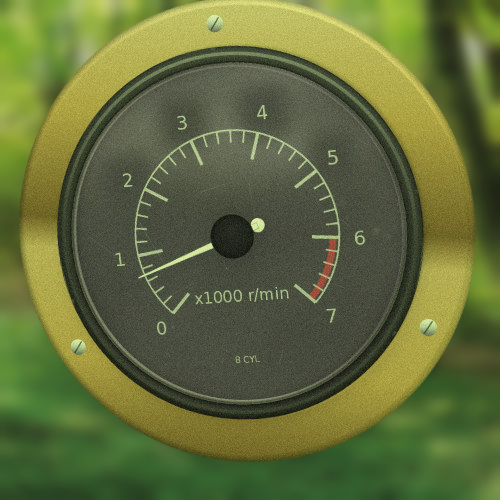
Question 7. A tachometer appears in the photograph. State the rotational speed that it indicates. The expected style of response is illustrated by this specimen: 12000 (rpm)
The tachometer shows 700 (rpm)
